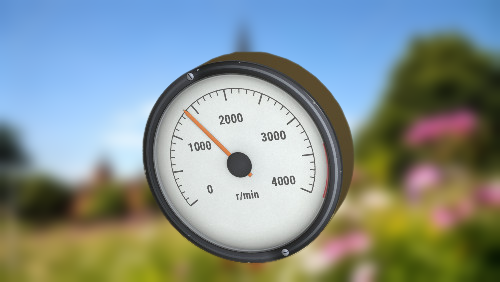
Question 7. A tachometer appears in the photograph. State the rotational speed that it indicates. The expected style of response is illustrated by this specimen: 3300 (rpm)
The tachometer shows 1400 (rpm)
